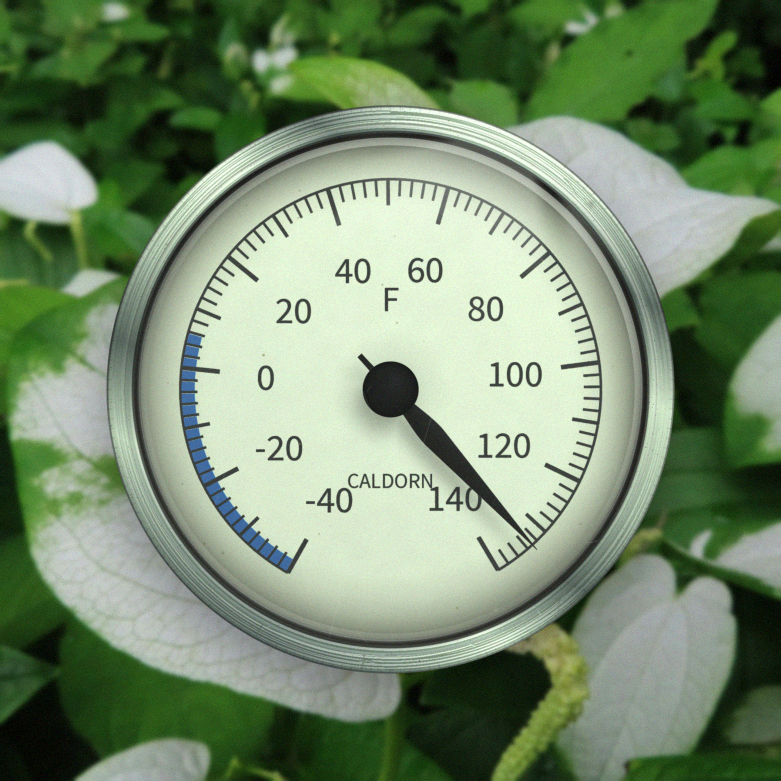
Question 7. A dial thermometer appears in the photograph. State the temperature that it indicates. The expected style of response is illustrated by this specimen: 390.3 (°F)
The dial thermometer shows 133 (°F)
